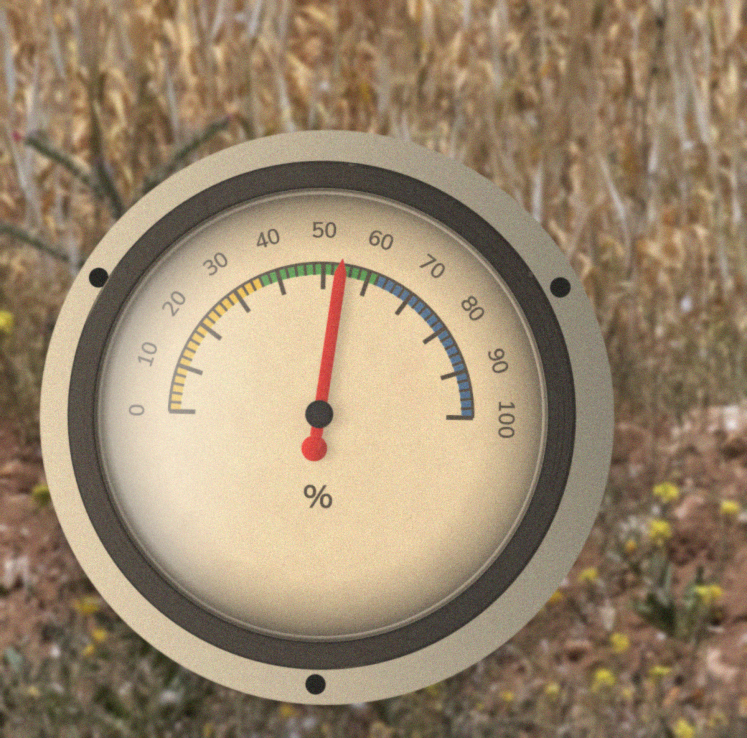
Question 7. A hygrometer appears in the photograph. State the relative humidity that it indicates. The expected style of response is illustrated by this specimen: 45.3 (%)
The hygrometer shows 54 (%)
